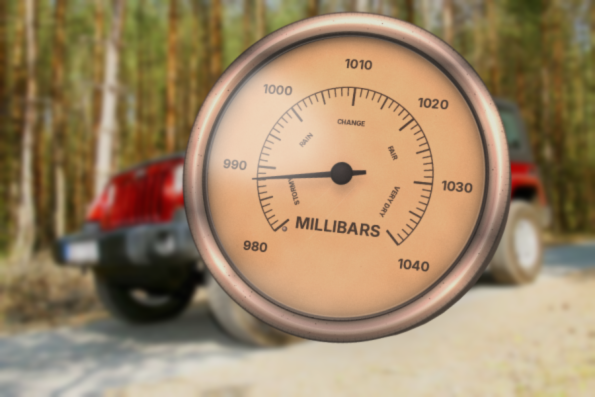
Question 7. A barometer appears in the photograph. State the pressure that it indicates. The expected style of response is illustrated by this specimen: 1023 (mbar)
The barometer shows 988 (mbar)
